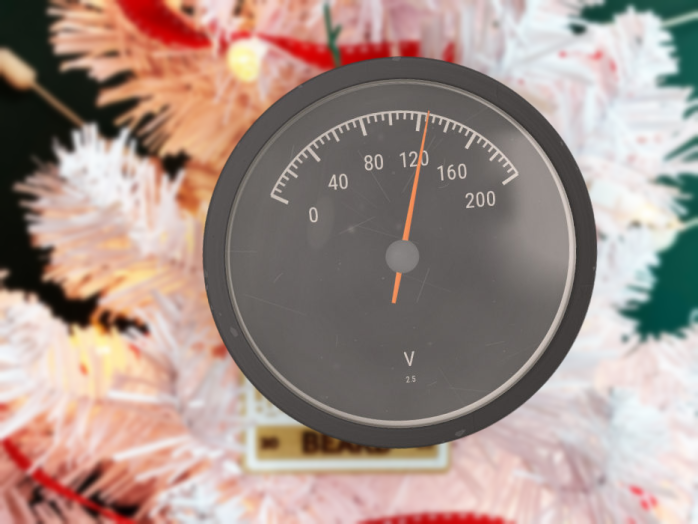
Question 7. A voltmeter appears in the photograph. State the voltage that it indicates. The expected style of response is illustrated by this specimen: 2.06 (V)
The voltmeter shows 125 (V)
